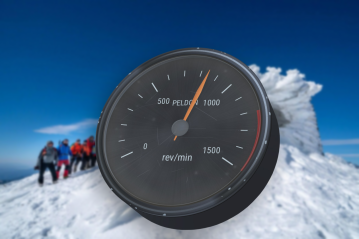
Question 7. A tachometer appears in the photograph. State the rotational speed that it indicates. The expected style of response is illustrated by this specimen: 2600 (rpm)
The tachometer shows 850 (rpm)
